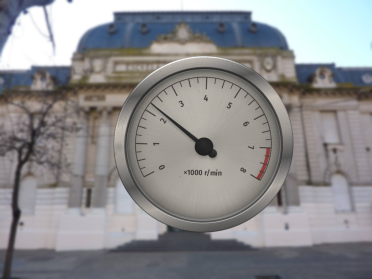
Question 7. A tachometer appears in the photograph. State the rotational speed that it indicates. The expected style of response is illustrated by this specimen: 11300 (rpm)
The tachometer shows 2250 (rpm)
